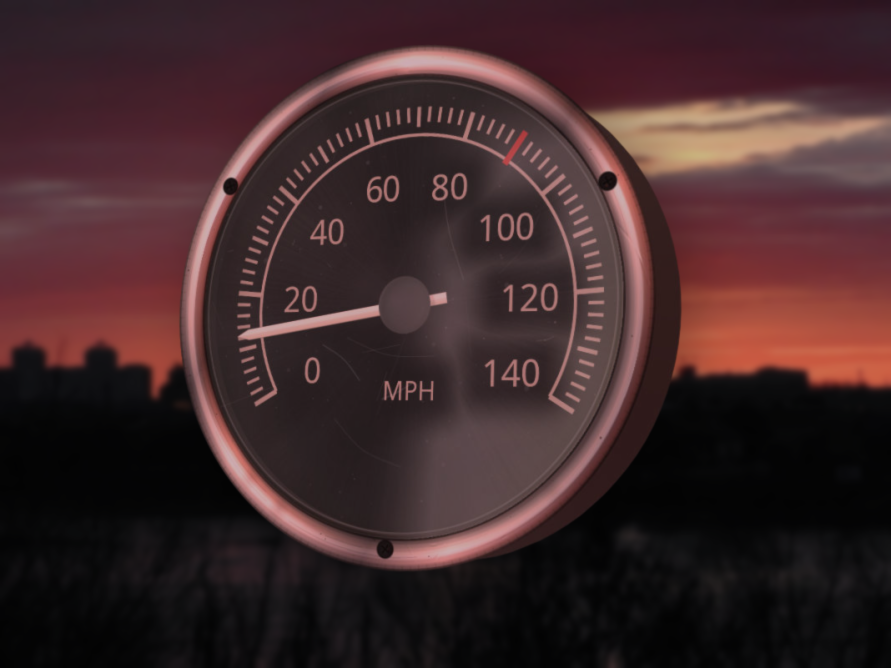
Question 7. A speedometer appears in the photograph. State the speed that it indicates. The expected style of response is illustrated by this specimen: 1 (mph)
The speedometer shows 12 (mph)
